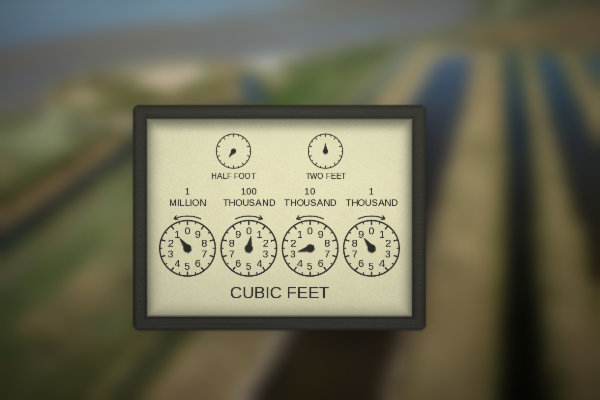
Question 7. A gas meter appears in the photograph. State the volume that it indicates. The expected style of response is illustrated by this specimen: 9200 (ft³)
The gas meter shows 102900 (ft³)
